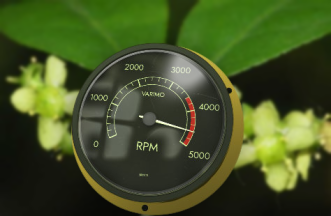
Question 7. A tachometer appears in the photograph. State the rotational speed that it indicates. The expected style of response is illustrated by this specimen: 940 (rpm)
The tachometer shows 4600 (rpm)
